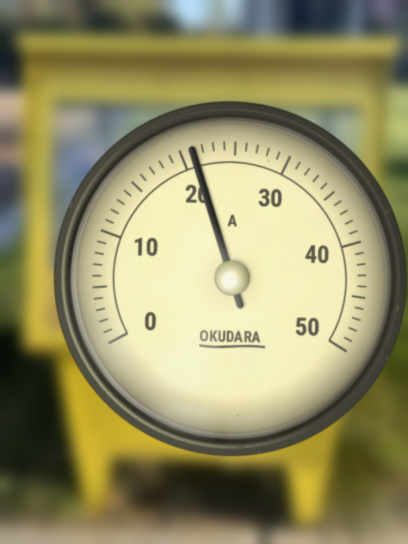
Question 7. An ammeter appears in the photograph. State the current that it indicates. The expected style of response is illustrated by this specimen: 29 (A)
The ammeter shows 21 (A)
